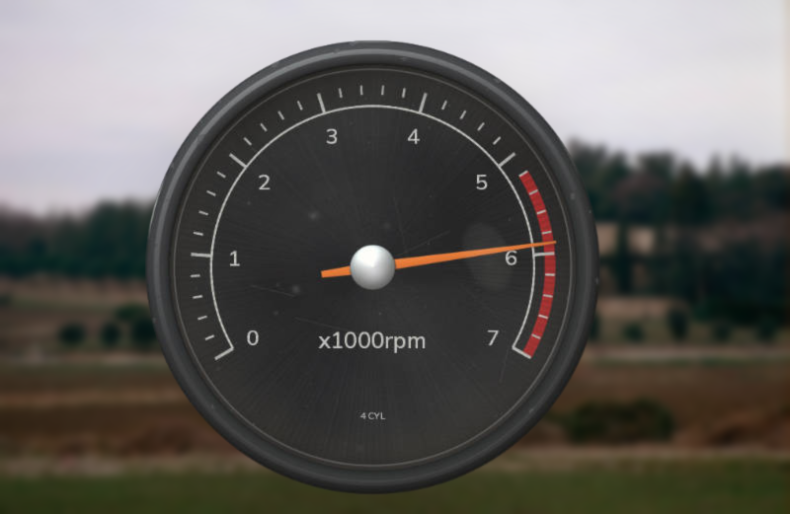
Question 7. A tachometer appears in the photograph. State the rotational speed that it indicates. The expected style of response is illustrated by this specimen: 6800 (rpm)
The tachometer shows 5900 (rpm)
